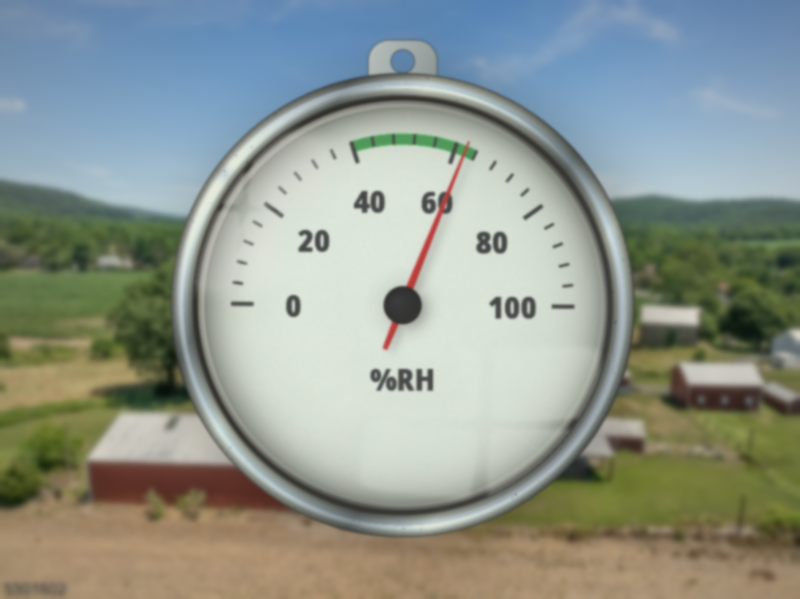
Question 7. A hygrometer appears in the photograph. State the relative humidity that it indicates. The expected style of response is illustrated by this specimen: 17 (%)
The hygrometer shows 62 (%)
